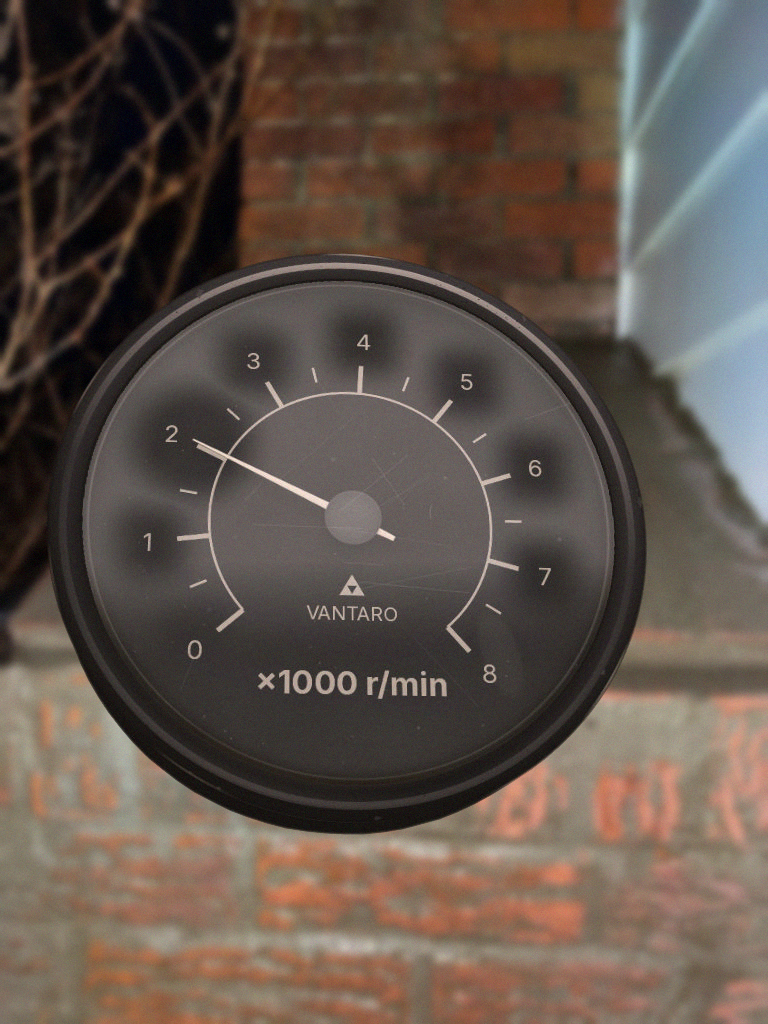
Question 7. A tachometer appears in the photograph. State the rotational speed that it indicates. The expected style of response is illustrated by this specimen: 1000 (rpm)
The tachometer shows 2000 (rpm)
